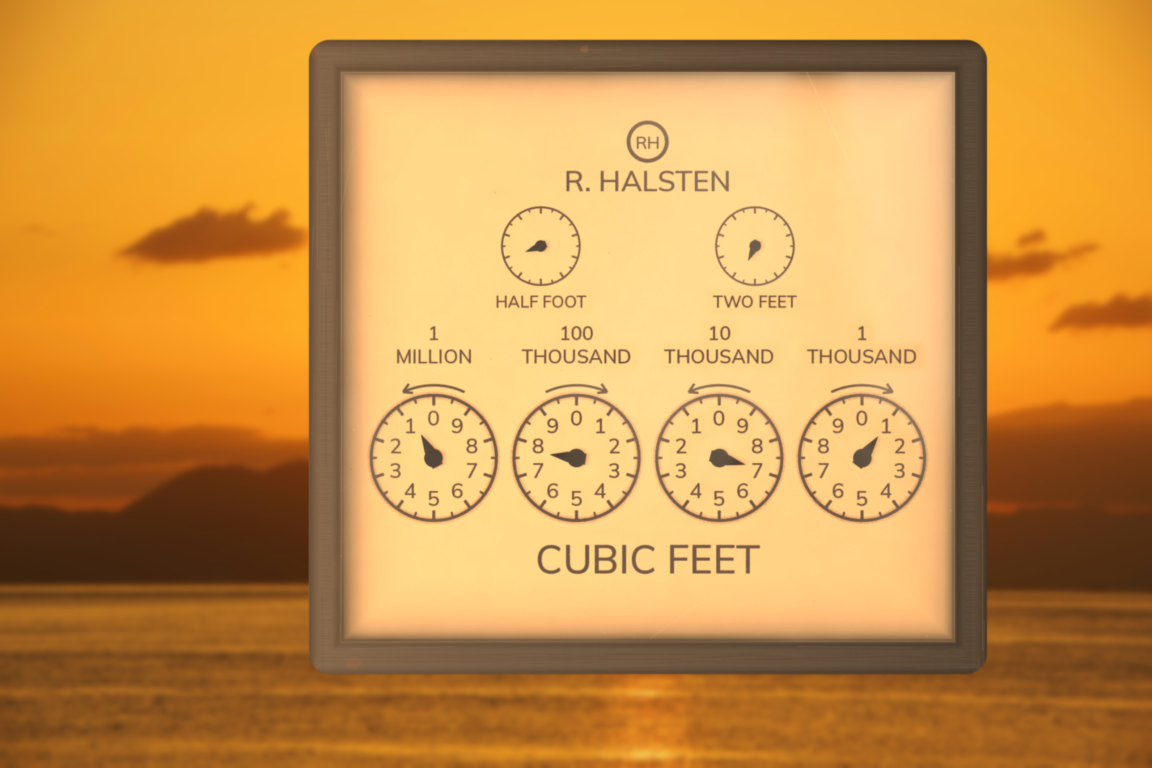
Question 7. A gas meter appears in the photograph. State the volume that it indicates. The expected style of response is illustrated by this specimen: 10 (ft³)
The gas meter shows 77100 (ft³)
